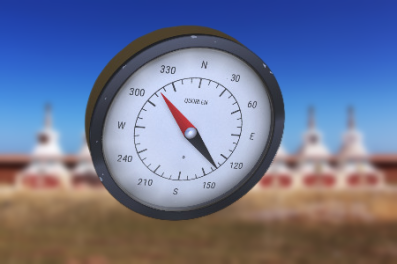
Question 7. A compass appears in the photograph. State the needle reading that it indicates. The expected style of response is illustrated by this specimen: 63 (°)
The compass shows 315 (°)
